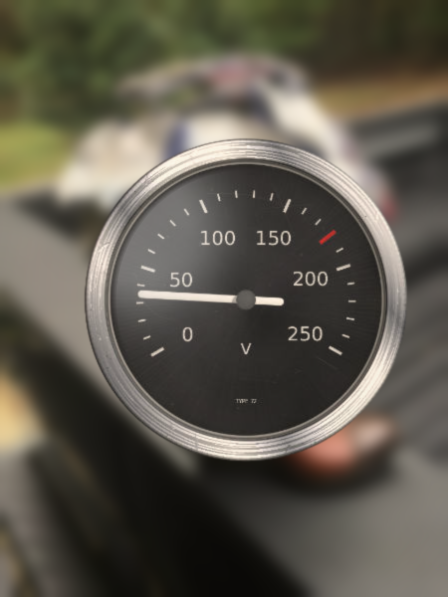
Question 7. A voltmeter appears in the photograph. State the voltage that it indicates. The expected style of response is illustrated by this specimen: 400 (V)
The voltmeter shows 35 (V)
